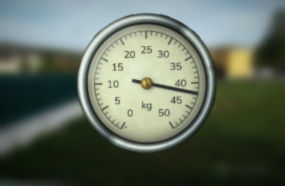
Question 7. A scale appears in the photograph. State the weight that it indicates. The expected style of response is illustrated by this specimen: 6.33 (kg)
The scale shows 42 (kg)
